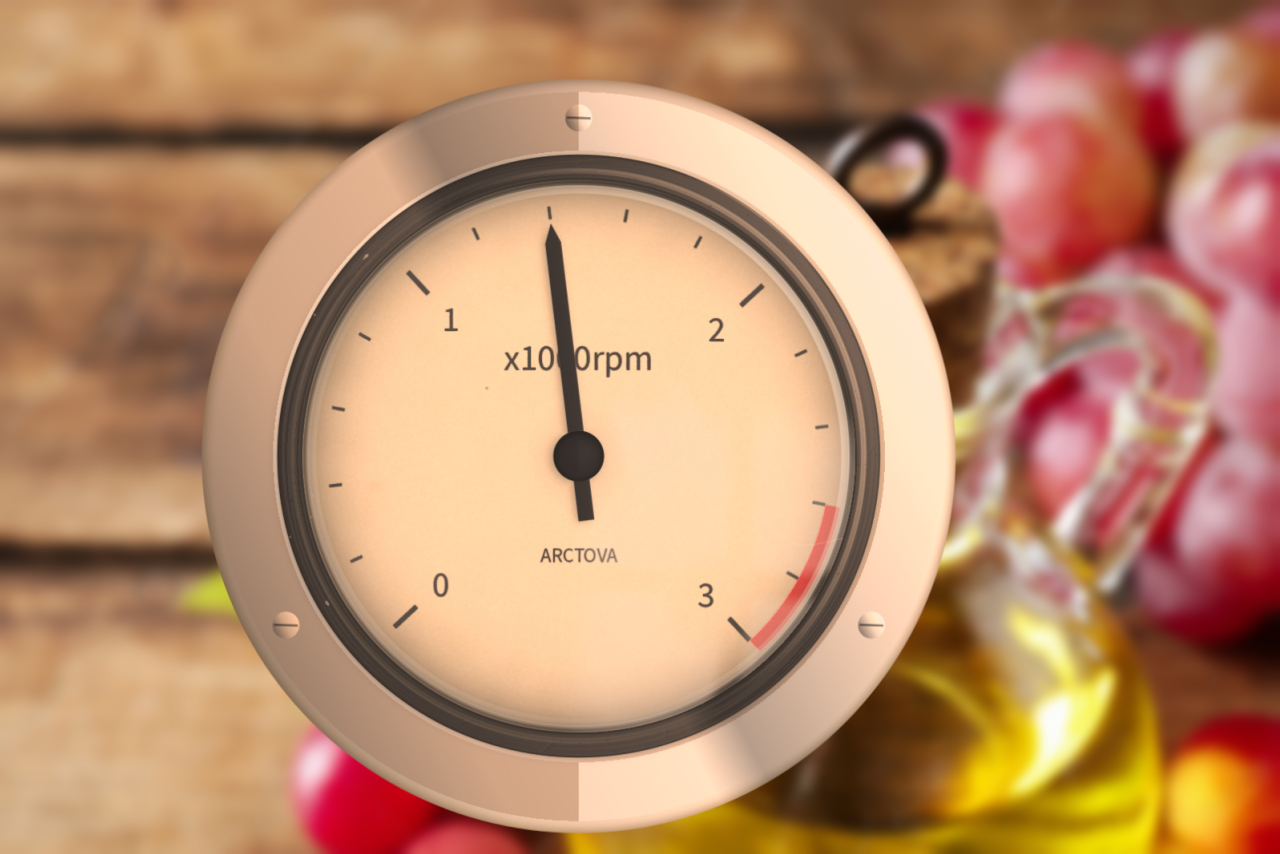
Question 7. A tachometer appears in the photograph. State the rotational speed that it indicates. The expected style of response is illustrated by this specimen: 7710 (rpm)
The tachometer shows 1400 (rpm)
